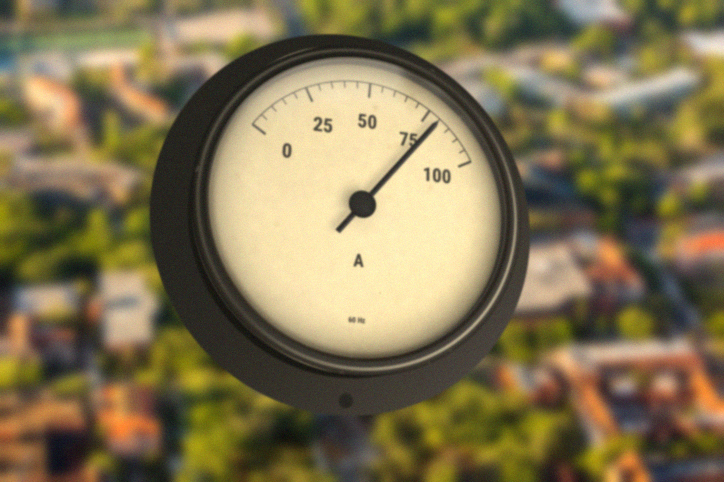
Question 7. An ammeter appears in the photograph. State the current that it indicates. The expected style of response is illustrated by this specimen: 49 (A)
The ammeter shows 80 (A)
